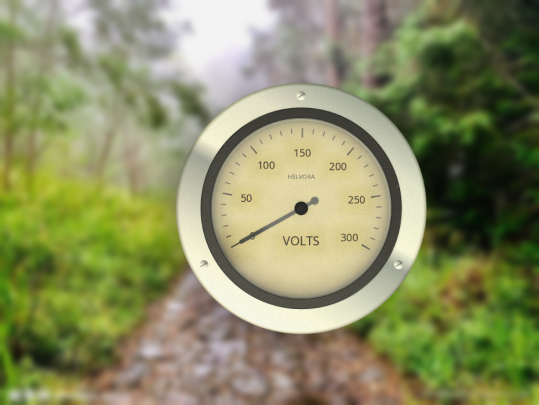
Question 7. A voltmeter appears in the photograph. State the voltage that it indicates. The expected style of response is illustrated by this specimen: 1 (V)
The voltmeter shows 0 (V)
